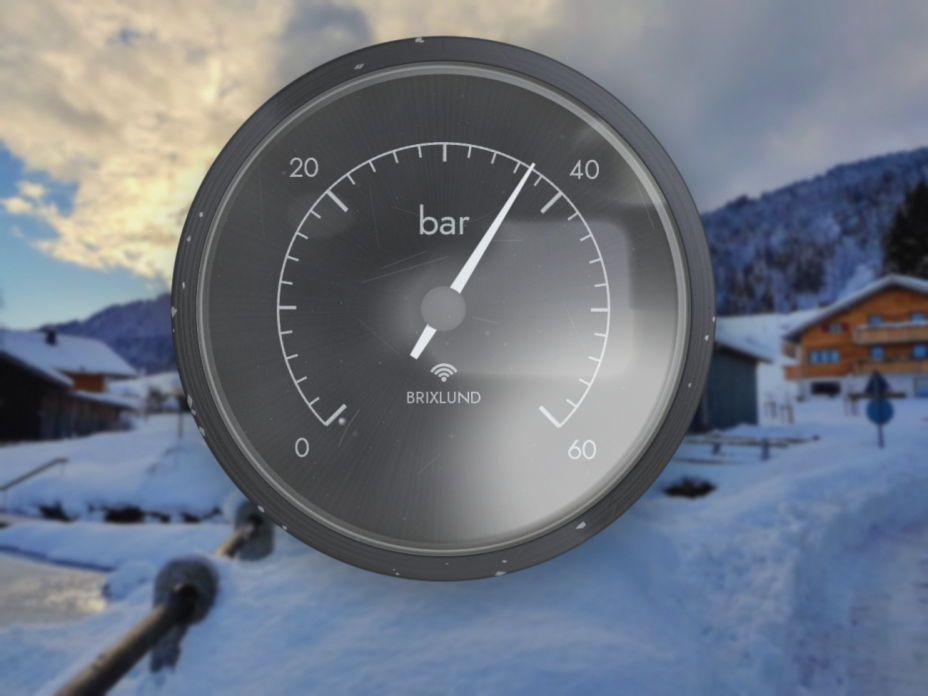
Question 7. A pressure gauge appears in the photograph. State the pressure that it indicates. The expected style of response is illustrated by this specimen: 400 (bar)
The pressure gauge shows 37 (bar)
